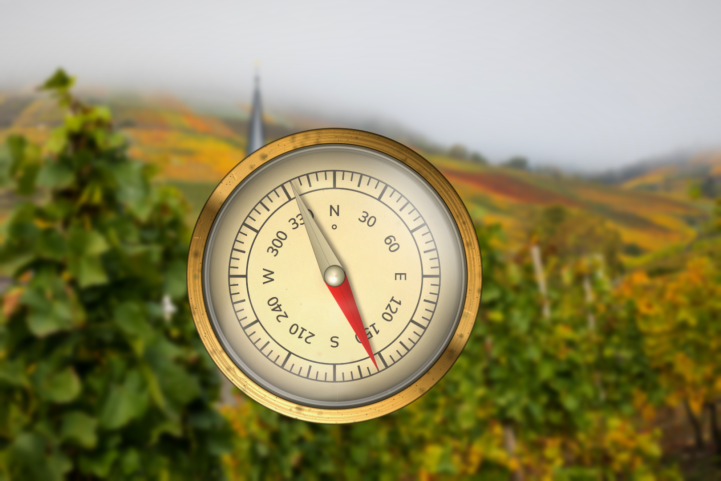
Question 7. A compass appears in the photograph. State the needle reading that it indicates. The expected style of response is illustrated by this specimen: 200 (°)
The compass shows 155 (°)
